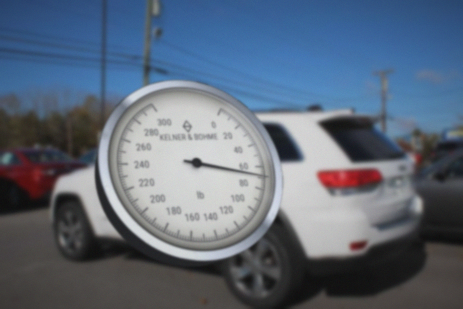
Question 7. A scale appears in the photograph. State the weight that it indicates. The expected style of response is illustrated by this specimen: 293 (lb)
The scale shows 70 (lb)
